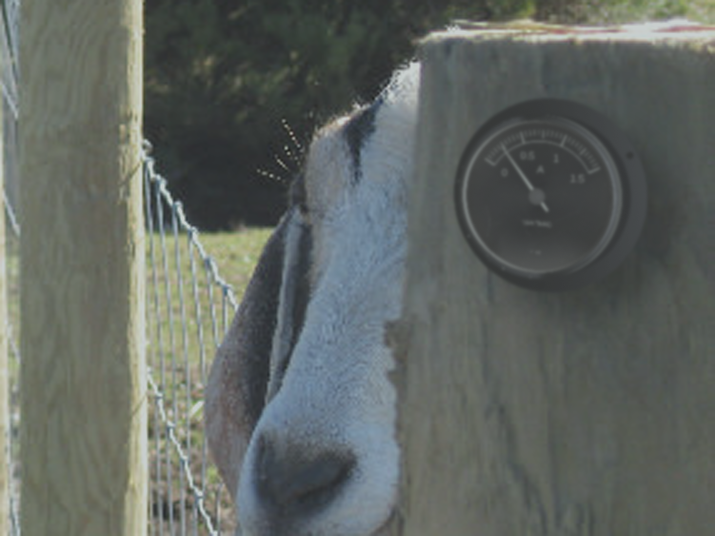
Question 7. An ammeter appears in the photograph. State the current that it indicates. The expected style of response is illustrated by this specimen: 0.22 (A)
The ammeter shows 0.25 (A)
